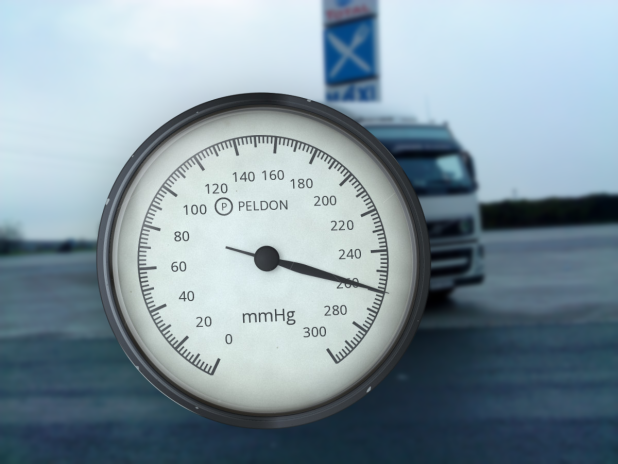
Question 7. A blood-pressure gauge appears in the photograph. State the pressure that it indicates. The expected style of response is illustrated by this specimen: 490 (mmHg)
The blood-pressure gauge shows 260 (mmHg)
